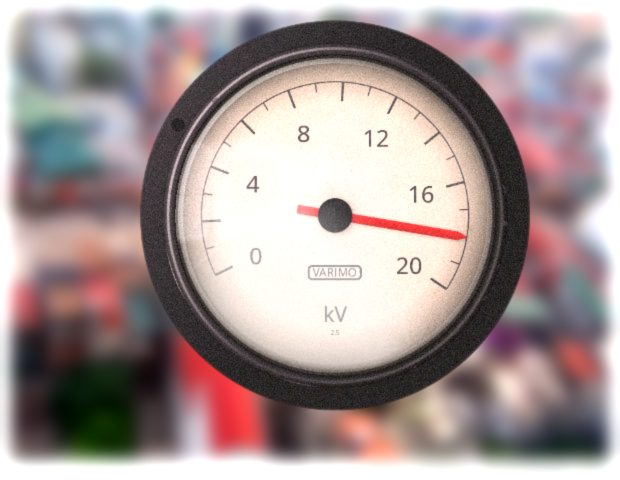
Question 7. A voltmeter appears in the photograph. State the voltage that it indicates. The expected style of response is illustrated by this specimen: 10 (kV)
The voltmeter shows 18 (kV)
